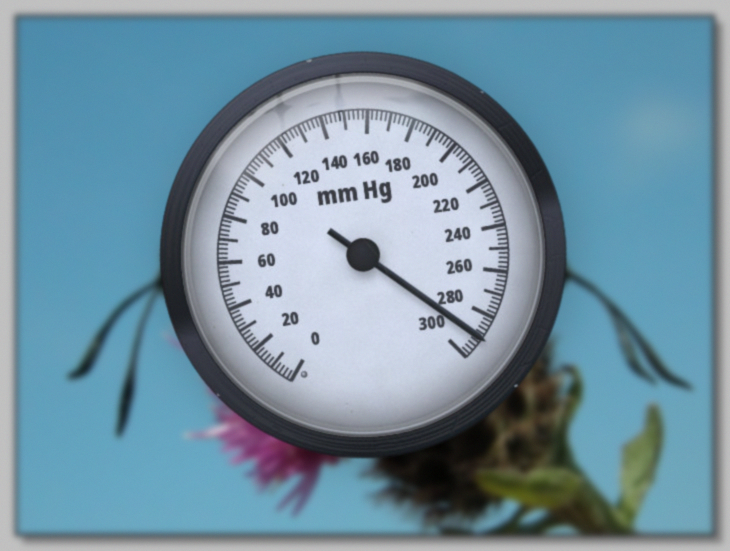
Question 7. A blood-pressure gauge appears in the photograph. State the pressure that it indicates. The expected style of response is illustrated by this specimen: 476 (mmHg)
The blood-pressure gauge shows 290 (mmHg)
